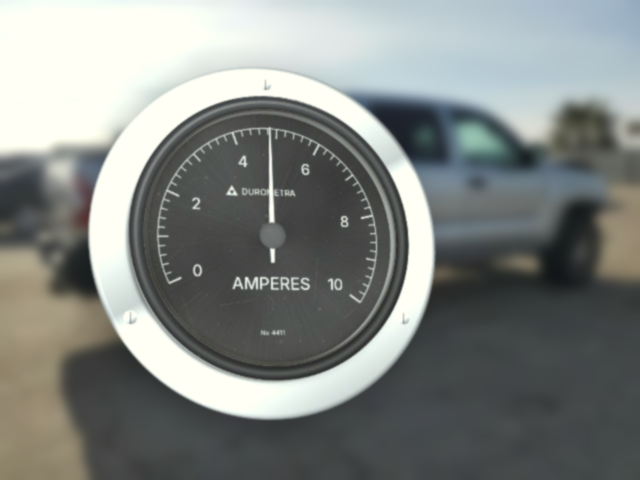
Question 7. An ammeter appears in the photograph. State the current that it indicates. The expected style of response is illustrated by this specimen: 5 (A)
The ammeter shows 4.8 (A)
